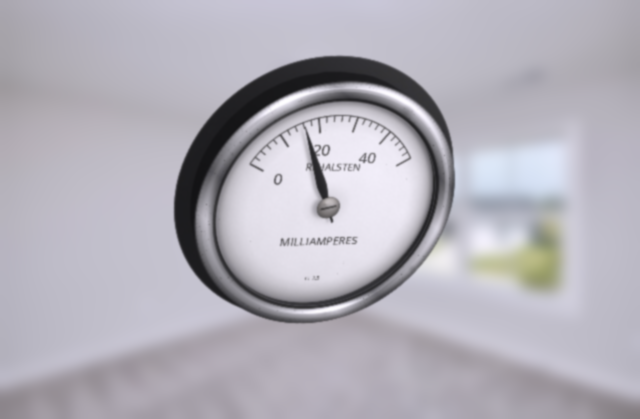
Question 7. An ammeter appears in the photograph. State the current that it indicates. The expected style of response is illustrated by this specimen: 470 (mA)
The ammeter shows 16 (mA)
